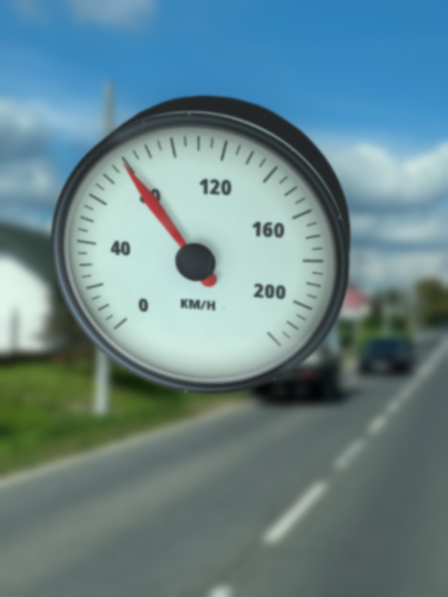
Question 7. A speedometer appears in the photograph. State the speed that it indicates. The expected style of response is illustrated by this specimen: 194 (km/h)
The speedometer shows 80 (km/h)
